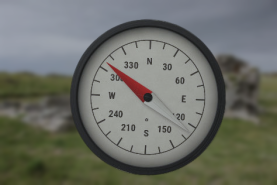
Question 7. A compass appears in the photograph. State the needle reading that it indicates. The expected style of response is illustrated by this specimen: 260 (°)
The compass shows 307.5 (°)
